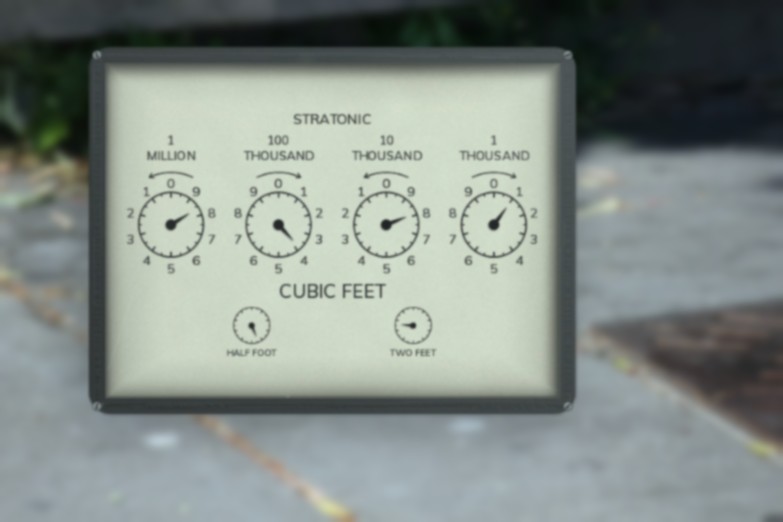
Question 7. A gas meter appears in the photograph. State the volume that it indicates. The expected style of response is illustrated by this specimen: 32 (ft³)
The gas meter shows 838100 (ft³)
